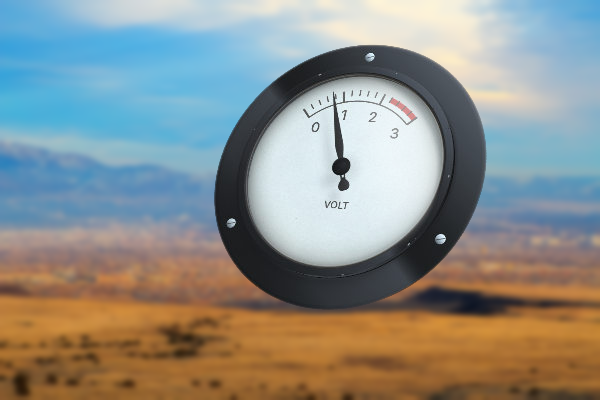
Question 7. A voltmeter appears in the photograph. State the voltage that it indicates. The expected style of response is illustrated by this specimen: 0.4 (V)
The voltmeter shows 0.8 (V)
